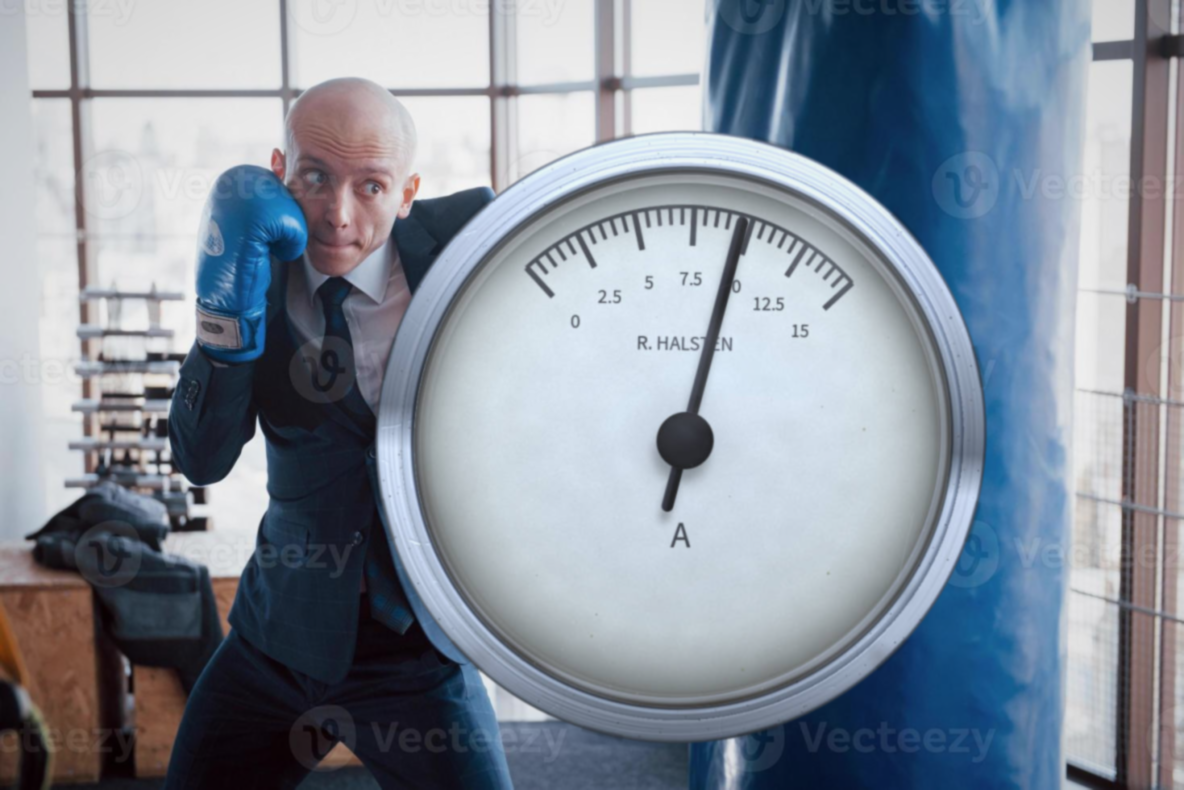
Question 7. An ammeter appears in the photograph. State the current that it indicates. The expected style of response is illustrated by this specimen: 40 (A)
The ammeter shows 9.5 (A)
